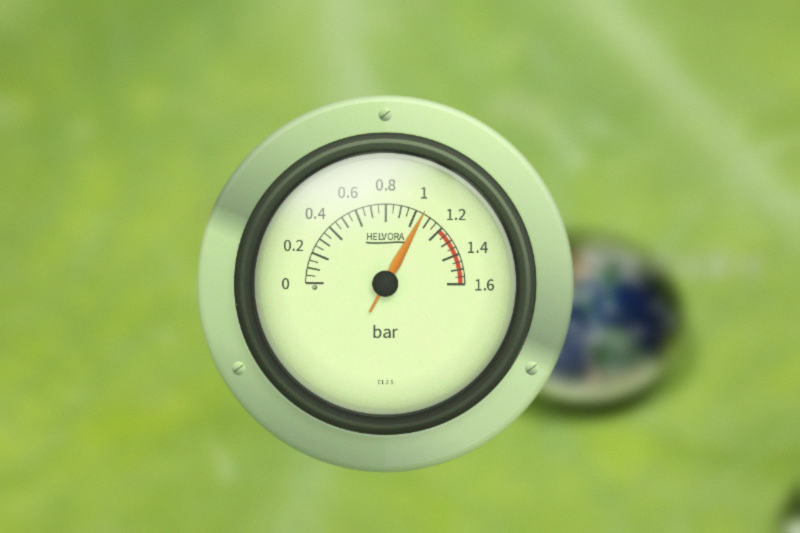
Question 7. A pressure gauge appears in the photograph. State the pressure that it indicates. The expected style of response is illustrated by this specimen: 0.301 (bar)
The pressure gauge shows 1.05 (bar)
